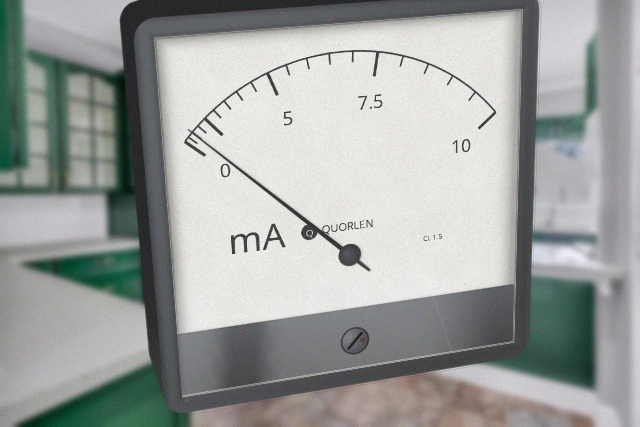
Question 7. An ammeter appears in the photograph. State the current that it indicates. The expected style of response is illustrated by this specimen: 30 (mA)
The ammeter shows 1.5 (mA)
